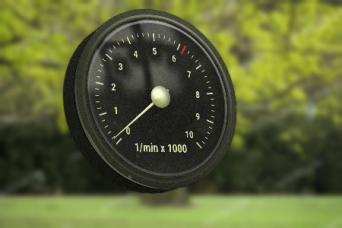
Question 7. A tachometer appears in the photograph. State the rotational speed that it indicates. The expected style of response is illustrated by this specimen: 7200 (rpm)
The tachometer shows 200 (rpm)
